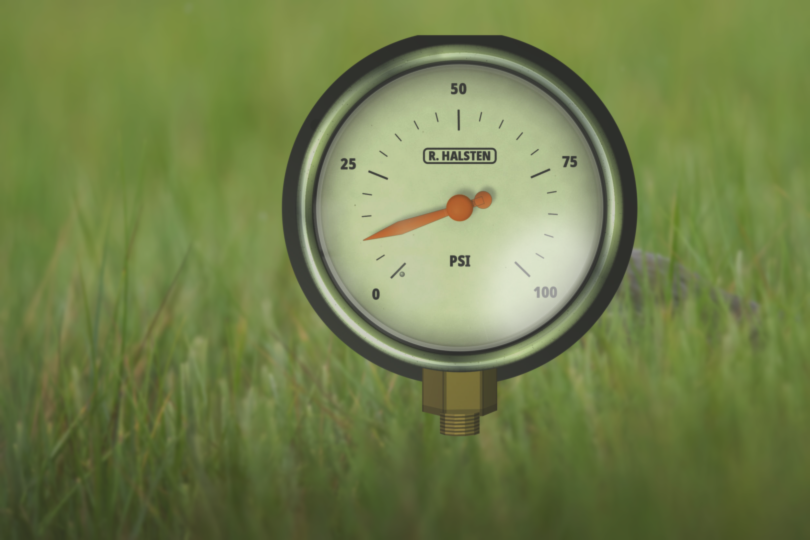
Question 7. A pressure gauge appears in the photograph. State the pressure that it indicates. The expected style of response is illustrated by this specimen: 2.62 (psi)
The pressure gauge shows 10 (psi)
